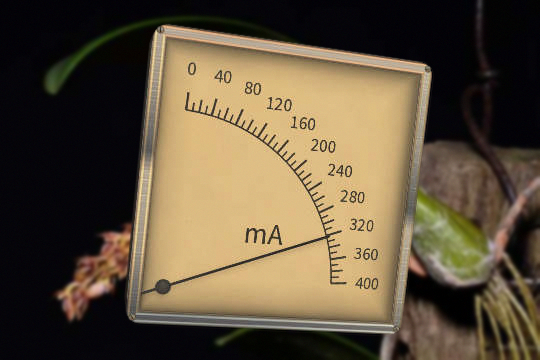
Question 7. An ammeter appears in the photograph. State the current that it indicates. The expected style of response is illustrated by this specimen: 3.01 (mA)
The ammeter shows 320 (mA)
